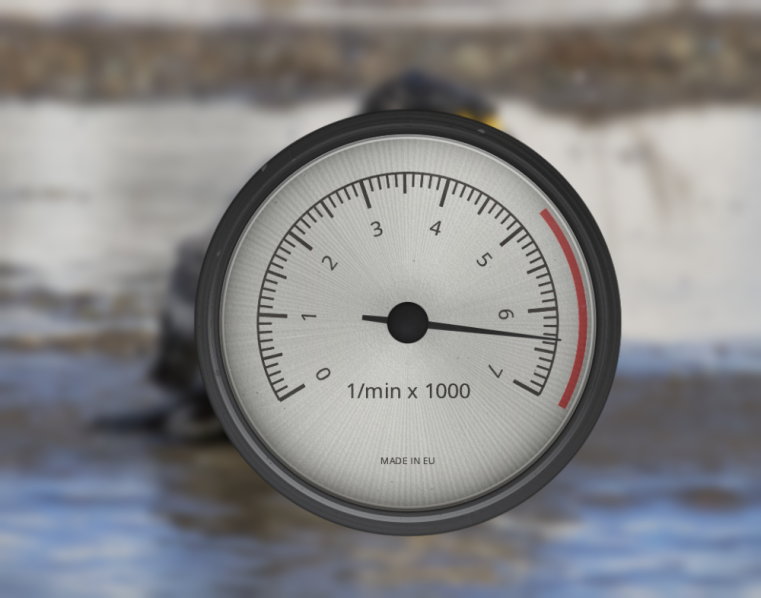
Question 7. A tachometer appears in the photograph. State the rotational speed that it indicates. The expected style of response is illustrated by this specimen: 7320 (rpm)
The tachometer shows 6350 (rpm)
